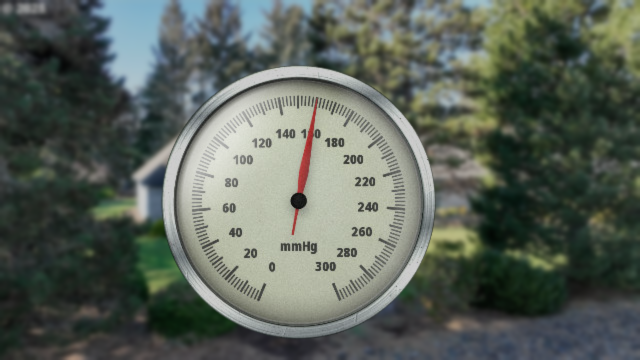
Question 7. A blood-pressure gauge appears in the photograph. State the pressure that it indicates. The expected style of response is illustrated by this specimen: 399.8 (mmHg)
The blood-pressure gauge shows 160 (mmHg)
